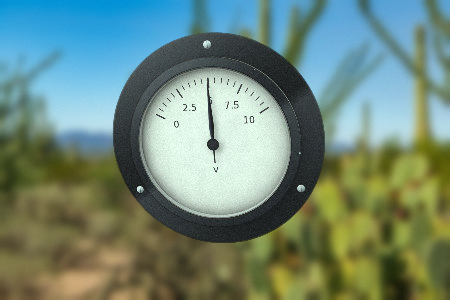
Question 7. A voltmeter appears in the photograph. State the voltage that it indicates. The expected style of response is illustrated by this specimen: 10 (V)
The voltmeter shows 5 (V)
